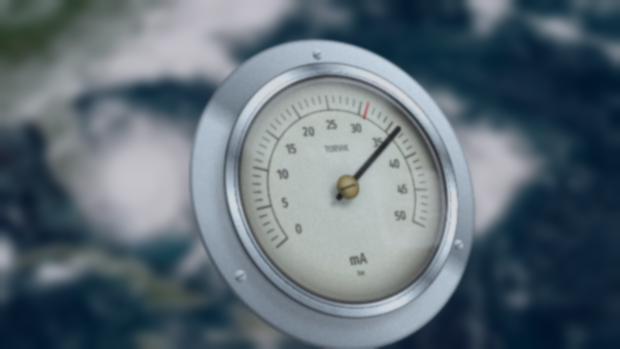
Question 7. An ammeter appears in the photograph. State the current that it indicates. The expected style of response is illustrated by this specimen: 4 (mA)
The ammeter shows 36 (mA)
